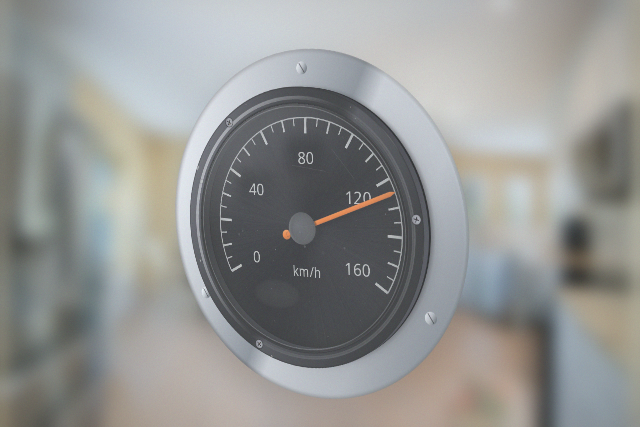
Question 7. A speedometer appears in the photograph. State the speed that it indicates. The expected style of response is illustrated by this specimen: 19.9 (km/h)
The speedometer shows 125 (km/h)
